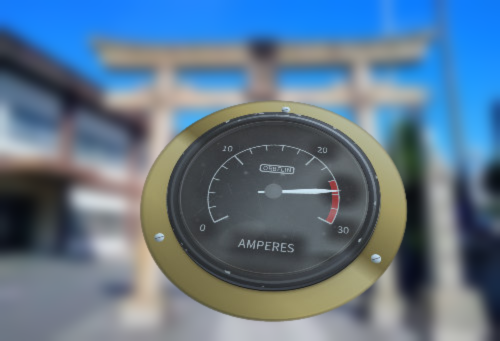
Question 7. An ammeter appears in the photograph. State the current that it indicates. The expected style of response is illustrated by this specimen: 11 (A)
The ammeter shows 26 (A)
